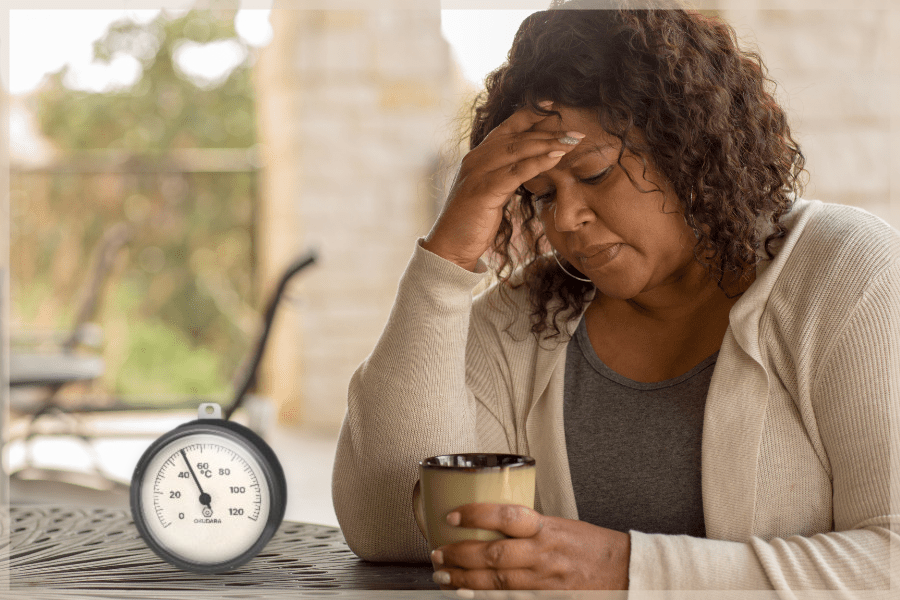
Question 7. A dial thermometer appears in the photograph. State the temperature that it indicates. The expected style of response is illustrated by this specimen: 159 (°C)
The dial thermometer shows 50 (°C)
